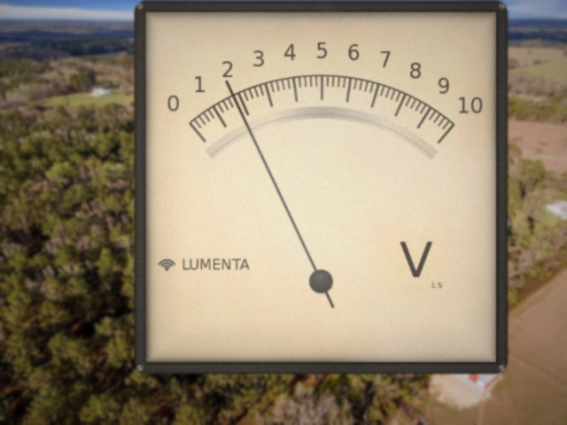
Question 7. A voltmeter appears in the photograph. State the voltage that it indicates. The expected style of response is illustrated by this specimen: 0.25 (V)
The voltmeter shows 1.8 (V)
